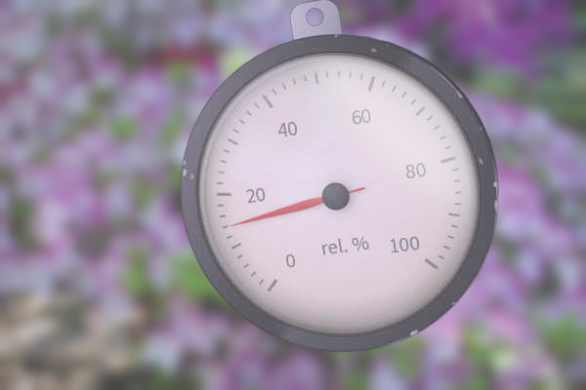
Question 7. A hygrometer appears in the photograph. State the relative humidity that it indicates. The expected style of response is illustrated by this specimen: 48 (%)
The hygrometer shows 14 (%)
